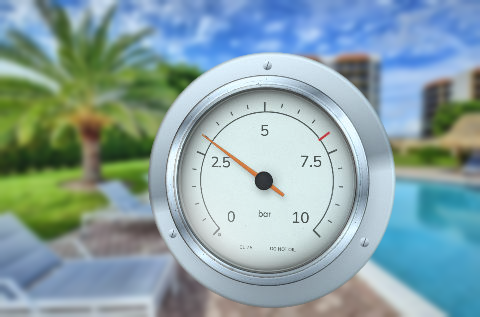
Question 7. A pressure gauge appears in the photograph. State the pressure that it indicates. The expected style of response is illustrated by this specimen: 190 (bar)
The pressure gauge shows 3 (bar)
